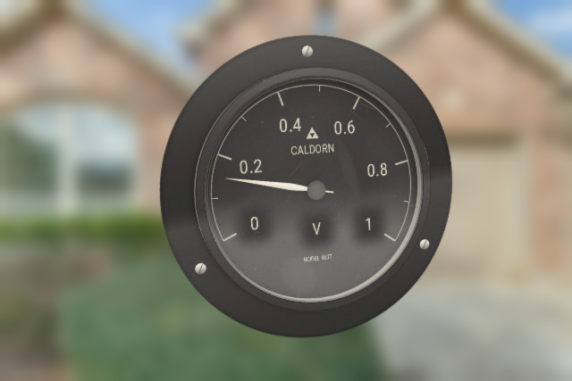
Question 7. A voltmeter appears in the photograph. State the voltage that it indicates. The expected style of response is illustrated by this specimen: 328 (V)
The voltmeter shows 0.15 (V)
